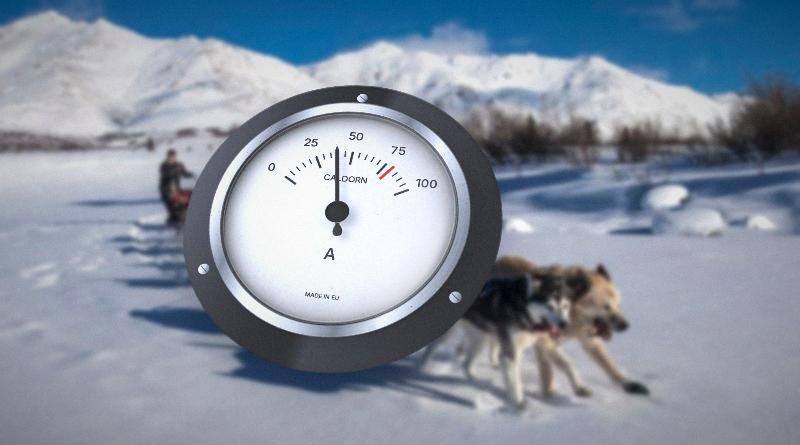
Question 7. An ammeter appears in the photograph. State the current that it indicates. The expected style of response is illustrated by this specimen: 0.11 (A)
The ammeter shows 40 (A)
